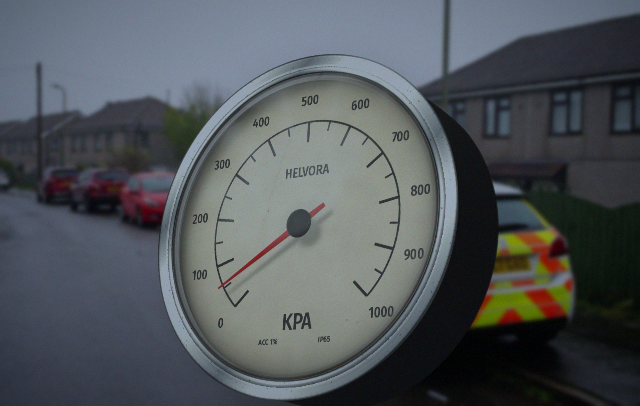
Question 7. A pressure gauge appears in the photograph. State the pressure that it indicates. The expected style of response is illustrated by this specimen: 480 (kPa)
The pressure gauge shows 50 (kPa)
